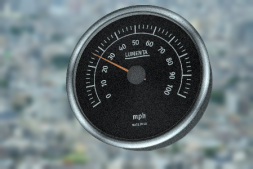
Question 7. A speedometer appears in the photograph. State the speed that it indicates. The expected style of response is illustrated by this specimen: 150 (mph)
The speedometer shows 26 (mph)
